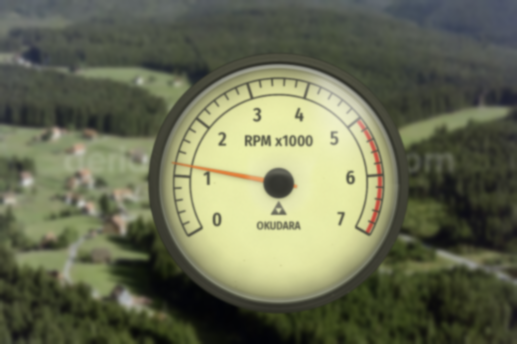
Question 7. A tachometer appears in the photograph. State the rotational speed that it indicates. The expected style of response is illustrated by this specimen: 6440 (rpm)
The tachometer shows 1200 (rpm)
